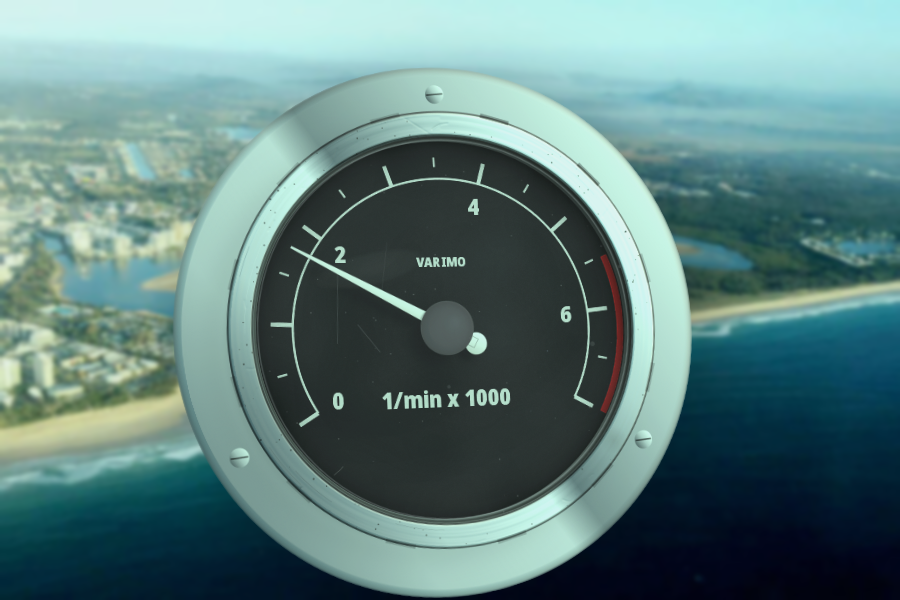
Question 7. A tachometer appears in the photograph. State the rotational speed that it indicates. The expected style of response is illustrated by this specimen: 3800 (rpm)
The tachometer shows 1750 (rpm)
